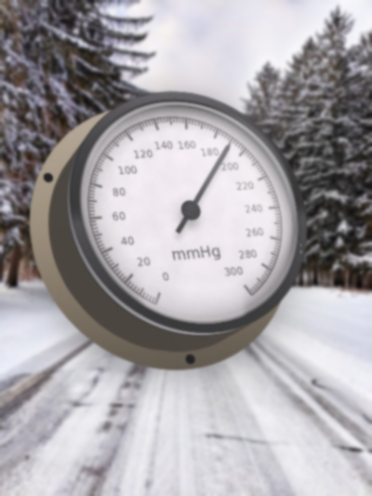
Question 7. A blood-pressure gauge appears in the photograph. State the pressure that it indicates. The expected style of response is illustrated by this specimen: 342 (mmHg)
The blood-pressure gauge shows 190 (mmHg)
